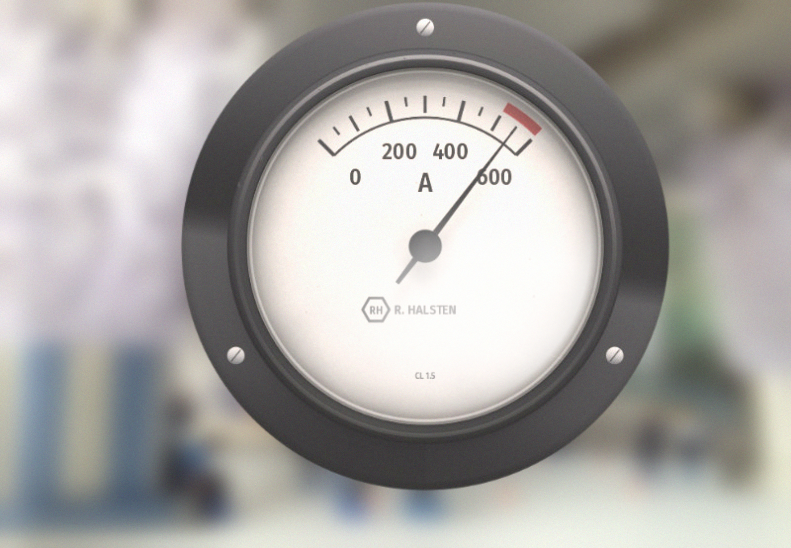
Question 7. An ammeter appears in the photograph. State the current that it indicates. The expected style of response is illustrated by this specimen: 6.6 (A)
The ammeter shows 550 (A)
